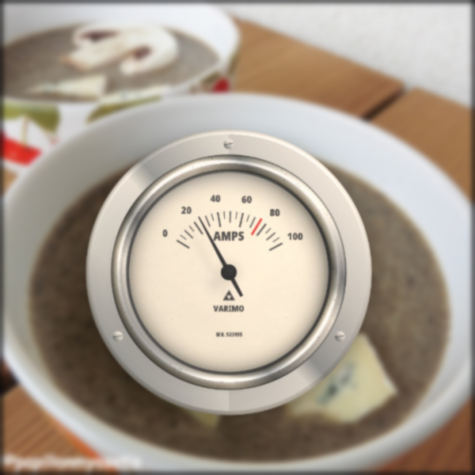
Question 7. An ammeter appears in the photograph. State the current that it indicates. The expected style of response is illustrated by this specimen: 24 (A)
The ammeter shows 25 (A)
